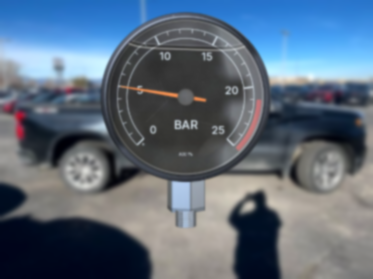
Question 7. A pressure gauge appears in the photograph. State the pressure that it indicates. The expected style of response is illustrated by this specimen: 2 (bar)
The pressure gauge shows 5 (bar)
